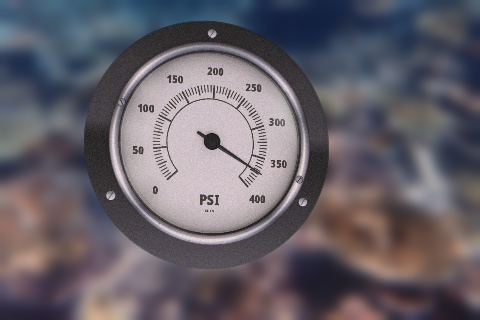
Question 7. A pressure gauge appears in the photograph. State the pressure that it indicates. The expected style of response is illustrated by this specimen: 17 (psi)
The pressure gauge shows 375 (psi)
